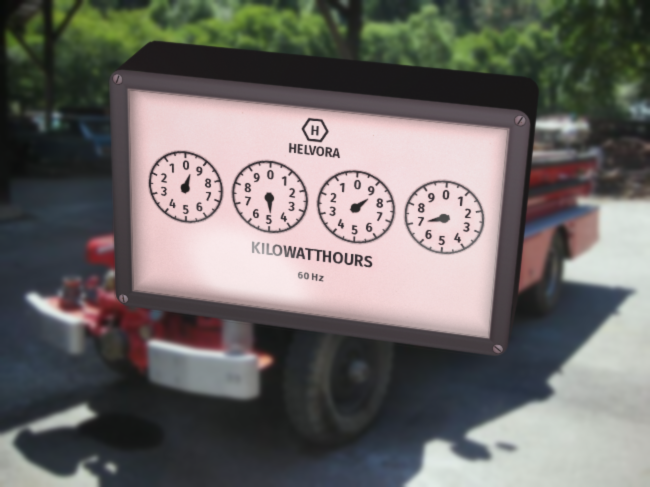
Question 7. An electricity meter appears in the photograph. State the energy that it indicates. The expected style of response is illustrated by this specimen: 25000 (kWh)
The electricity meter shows 9487 (kWh)
